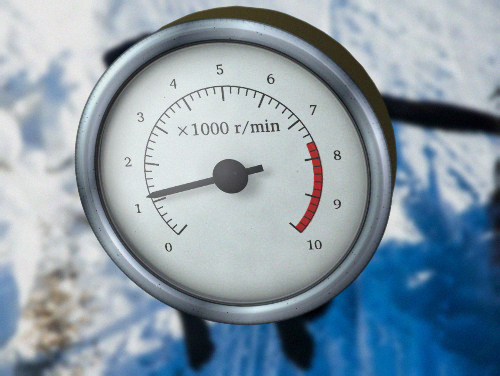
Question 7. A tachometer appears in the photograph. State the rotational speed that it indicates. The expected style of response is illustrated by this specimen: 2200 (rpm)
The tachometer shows 1200 (rpm)
